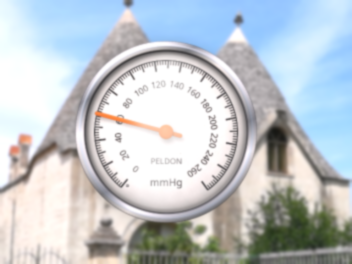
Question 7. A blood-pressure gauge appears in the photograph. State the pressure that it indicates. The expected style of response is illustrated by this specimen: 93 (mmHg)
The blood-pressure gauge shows 60 (mmHg)
